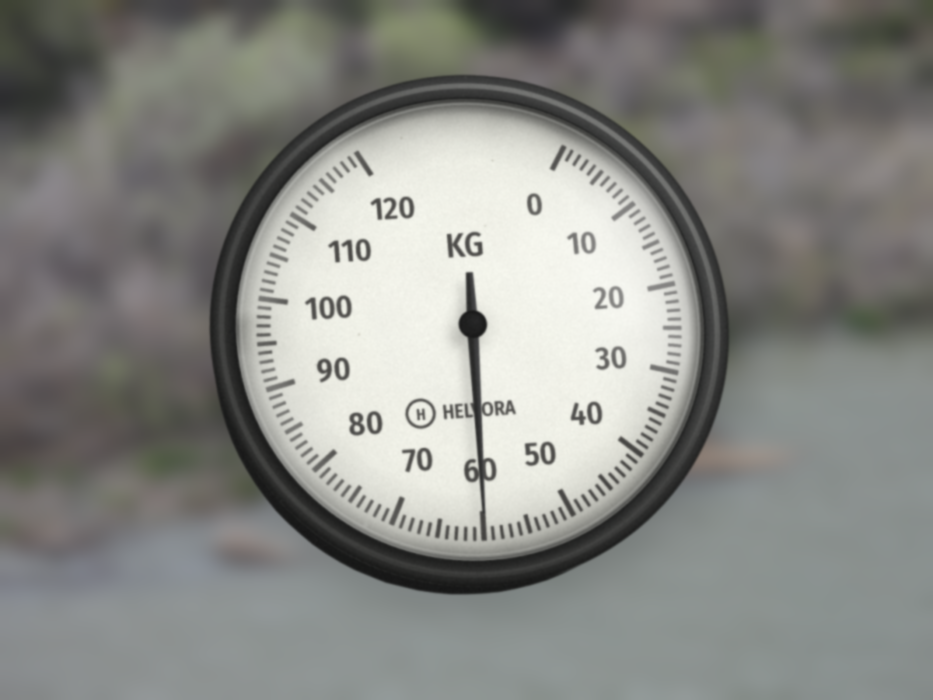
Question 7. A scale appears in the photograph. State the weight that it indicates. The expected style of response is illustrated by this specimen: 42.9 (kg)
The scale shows 60 (kg)
